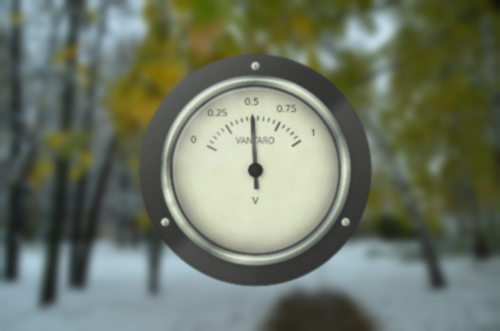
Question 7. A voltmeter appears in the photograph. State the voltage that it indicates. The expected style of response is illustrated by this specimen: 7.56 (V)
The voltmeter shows 0.5 (V)
